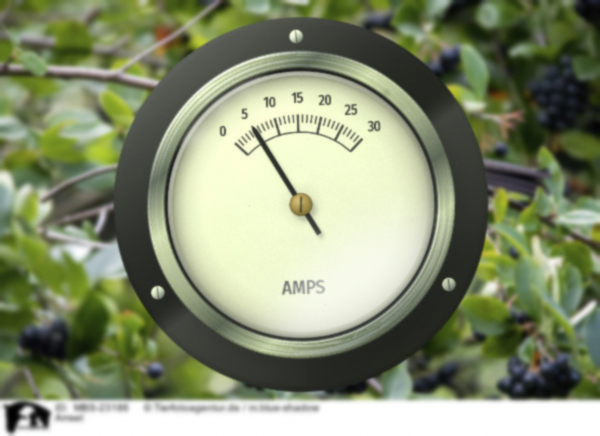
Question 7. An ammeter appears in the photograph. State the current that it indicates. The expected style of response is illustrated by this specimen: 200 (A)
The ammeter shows 5 (A)
